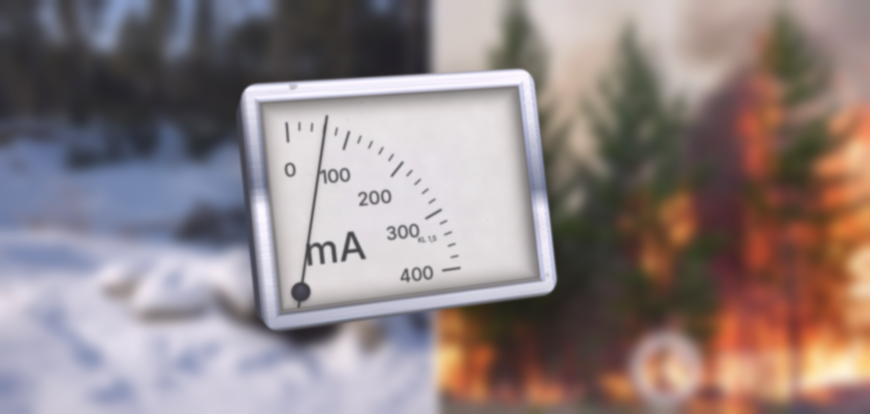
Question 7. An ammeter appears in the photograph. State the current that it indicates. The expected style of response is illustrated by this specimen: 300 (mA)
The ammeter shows 60 (mA)
